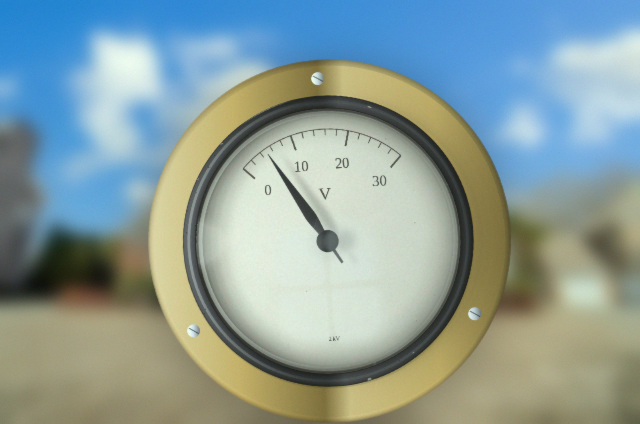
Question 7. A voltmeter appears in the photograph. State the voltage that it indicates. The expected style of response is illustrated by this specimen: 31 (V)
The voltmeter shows 5 (V)
